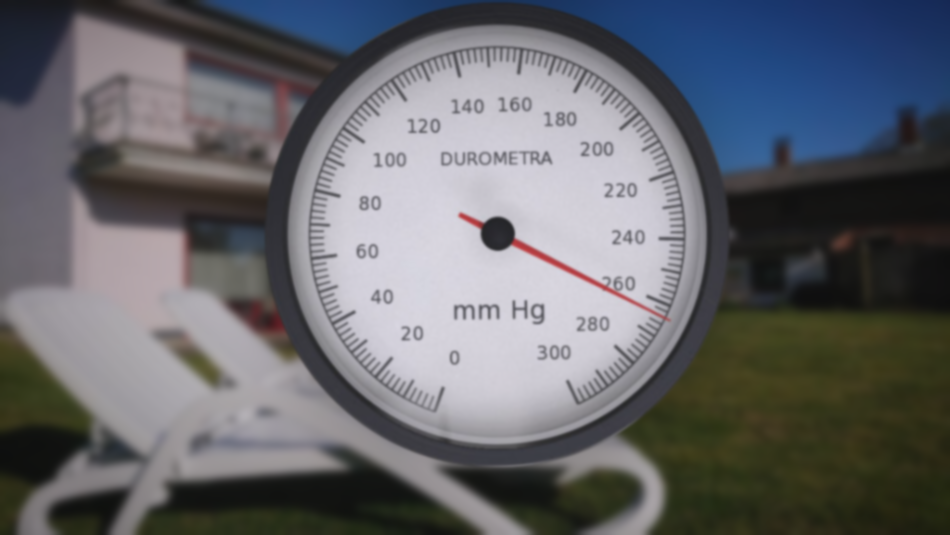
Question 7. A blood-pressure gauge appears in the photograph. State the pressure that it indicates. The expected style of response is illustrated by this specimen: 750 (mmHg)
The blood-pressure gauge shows 264 (mmHg)
